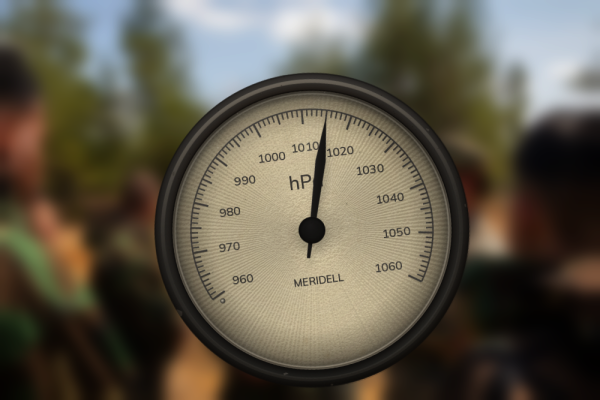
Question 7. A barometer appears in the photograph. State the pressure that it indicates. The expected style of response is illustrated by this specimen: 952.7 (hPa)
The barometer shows 1015 (hPa)
